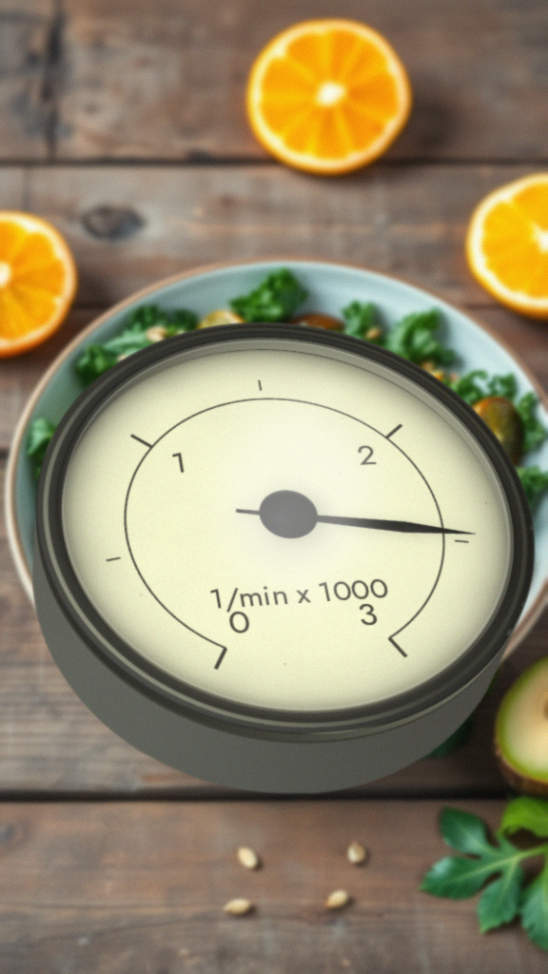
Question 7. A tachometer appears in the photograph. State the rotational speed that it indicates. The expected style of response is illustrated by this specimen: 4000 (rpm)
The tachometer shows 2500 (rpm)
